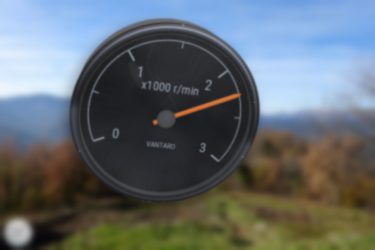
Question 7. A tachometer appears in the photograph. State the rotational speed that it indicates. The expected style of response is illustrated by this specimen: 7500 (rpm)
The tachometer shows 2250 (rpm)
